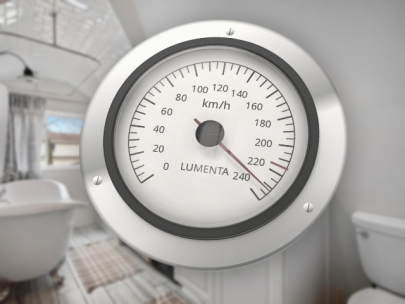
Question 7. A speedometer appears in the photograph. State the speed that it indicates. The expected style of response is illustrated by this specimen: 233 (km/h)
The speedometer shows 232.5 (km/h)
